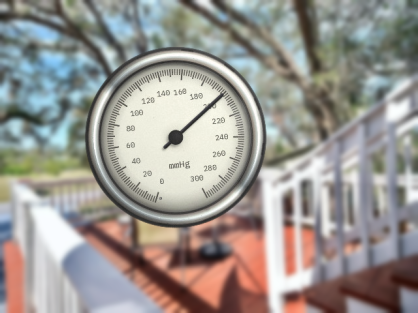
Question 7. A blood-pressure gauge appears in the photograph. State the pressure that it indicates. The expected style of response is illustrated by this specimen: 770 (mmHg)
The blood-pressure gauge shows 200 (mmHg)
